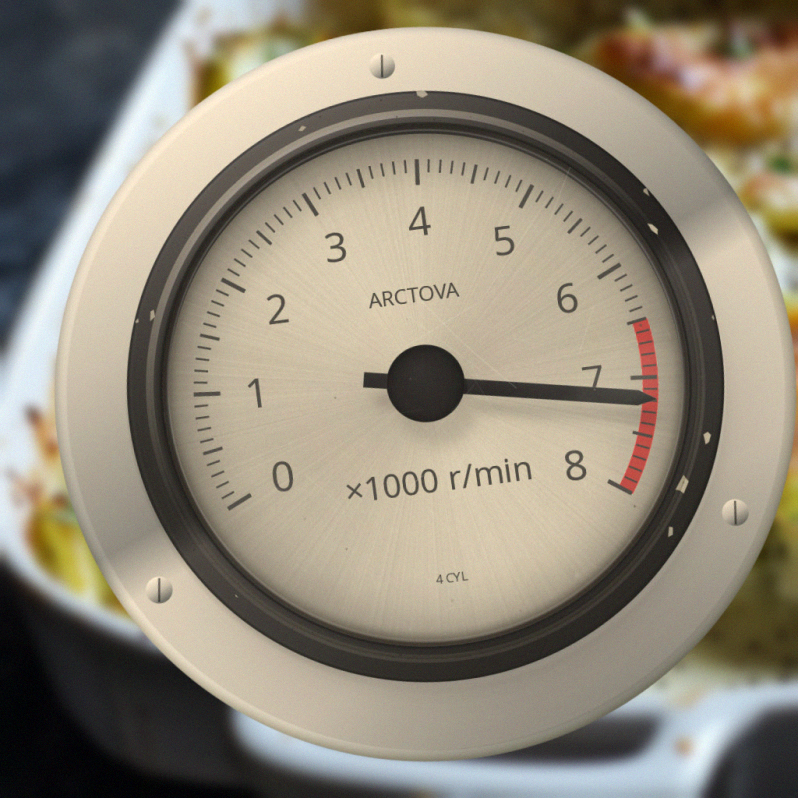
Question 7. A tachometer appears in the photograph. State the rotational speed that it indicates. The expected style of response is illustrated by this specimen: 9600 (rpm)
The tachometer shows 7200 (rpm)
